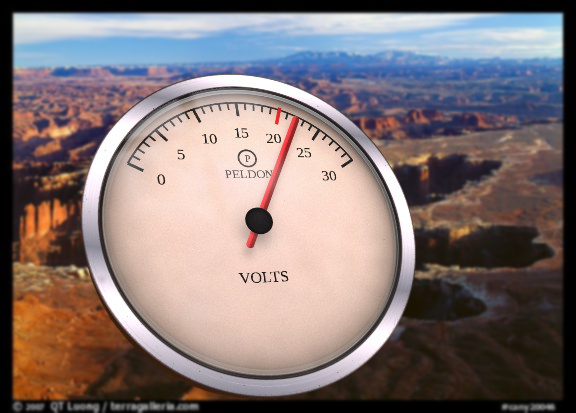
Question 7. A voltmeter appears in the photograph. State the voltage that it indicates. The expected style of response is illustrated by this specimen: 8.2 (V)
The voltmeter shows 22 (V)
